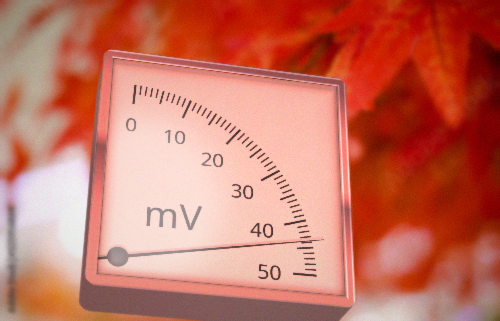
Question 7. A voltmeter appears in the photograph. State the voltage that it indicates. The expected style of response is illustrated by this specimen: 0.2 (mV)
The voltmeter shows 44 (mV)
